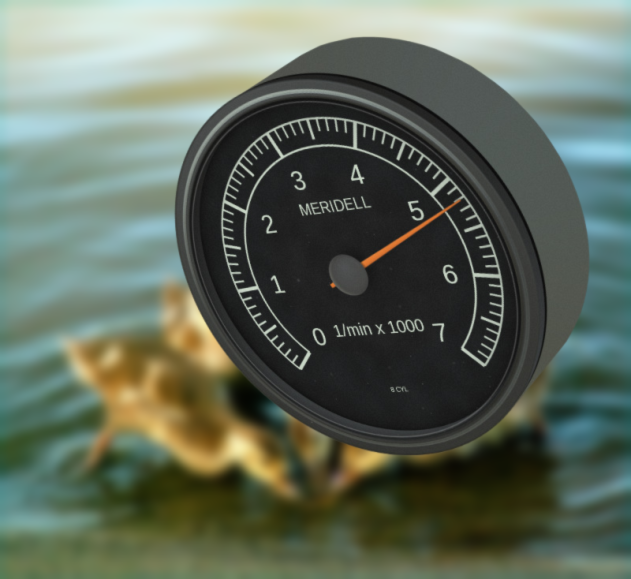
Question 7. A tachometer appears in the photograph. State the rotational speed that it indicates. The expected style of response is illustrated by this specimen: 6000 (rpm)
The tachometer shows 5200 (rpm)
